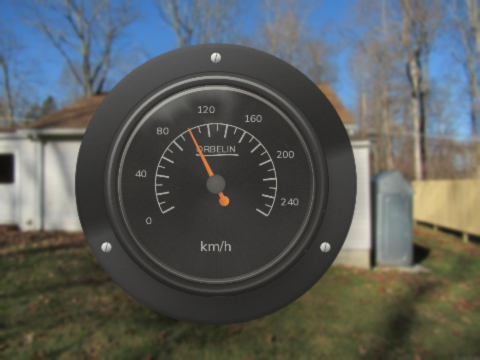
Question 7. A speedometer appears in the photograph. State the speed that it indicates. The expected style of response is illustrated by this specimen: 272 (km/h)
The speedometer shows 100 (km/h)
